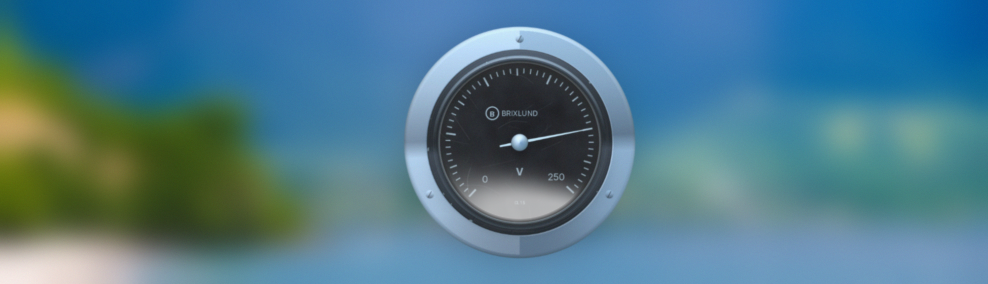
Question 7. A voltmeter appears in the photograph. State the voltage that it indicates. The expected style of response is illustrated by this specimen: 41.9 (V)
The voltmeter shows 200 (V)
